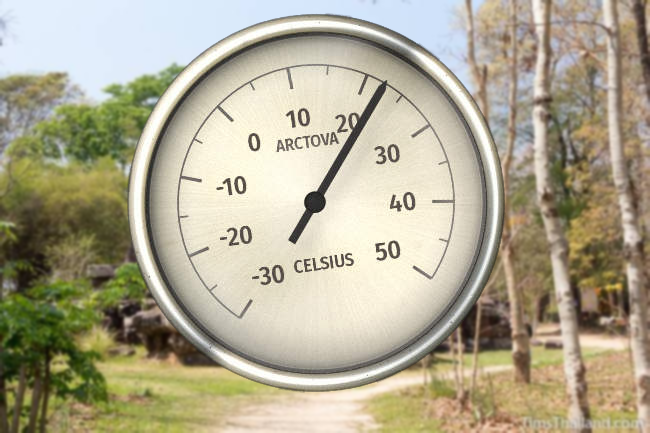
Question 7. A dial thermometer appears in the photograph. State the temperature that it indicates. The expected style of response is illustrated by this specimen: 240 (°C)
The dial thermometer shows 22.5 (°C)
